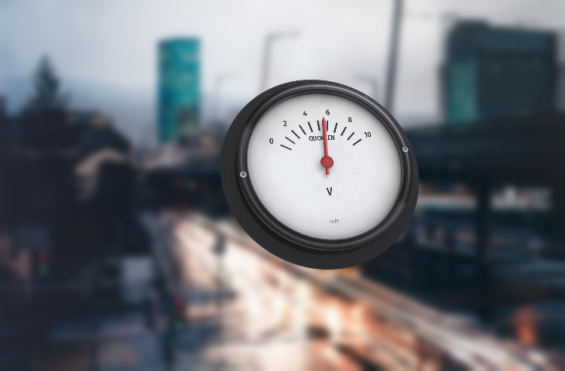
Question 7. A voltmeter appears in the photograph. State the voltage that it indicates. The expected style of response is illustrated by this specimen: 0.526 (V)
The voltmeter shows 5.5 (V)
